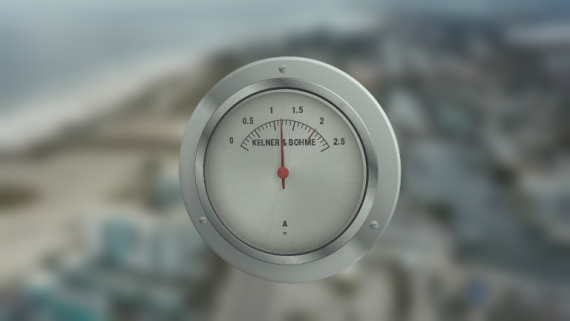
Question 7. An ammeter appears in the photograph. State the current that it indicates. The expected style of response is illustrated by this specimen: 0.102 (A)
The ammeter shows 1.2 (A)
